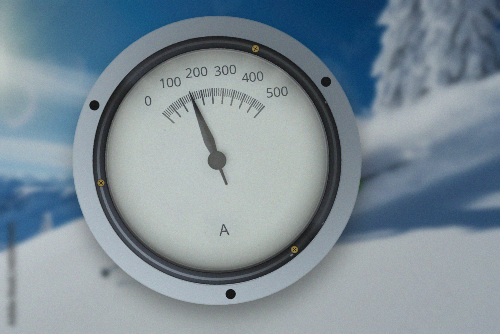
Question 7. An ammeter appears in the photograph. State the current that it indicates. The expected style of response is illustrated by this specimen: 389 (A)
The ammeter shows 150 (A)
